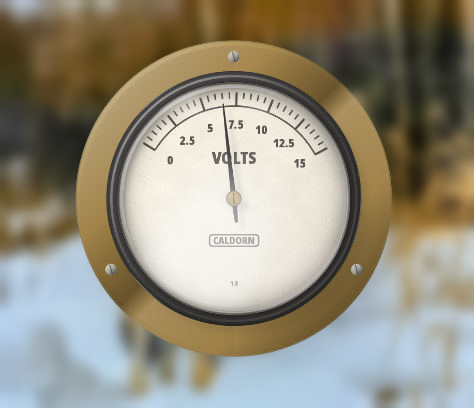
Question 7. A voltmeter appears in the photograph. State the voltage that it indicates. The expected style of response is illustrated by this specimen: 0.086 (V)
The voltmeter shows 6.5 (V)
